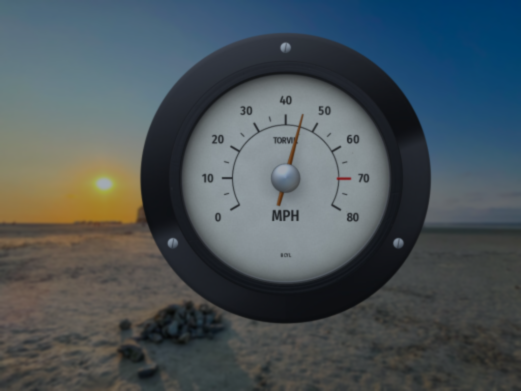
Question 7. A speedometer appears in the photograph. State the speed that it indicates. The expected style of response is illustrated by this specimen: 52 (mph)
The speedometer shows 45 (mph)
